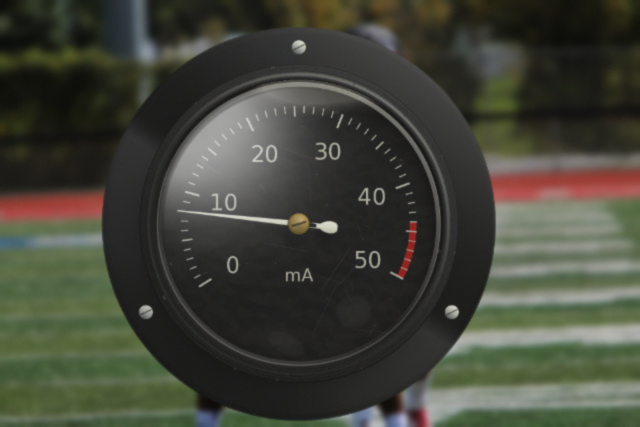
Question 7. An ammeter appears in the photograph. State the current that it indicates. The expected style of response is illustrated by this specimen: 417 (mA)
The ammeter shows 8 (mA)
